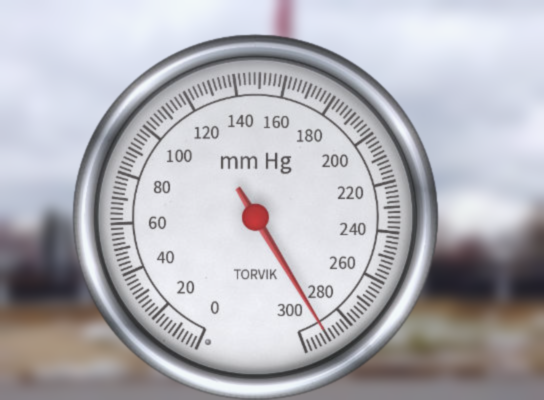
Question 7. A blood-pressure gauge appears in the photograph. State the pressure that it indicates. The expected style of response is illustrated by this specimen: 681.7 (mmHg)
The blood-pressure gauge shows 290 (mmHg)
